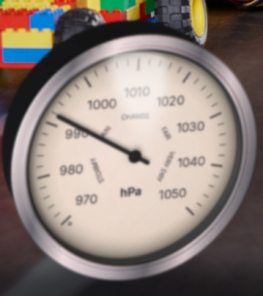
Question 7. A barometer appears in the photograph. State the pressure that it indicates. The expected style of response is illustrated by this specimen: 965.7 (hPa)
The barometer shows 992 (hPa)
